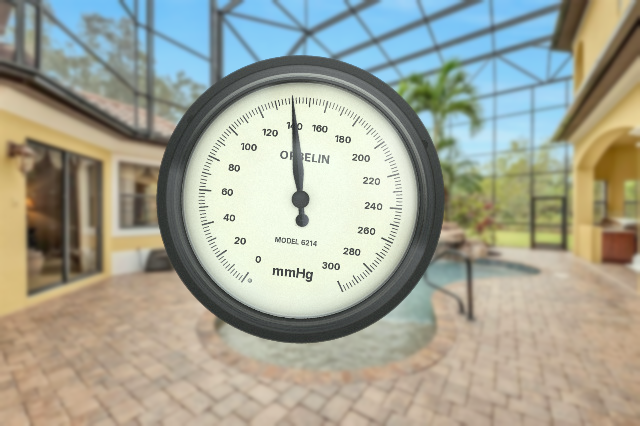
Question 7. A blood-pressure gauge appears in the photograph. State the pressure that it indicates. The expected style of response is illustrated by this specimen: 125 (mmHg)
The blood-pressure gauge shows 140 (mmHg)
